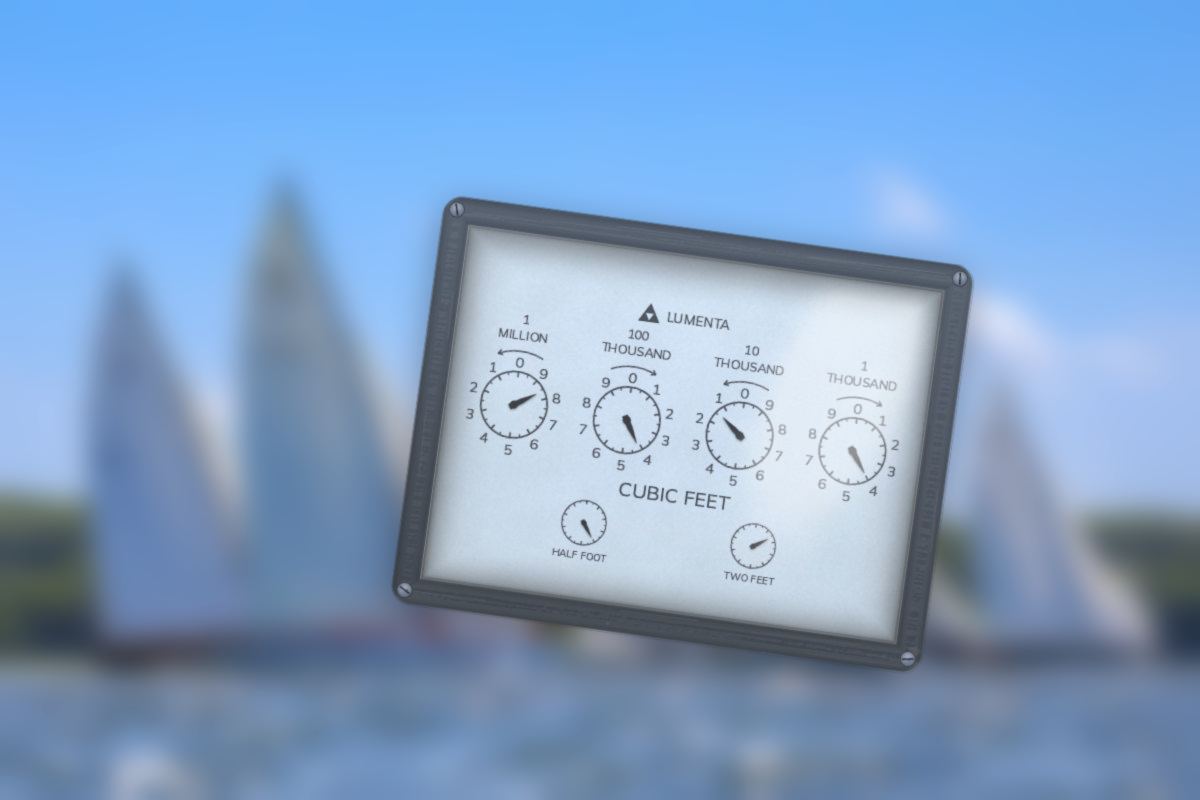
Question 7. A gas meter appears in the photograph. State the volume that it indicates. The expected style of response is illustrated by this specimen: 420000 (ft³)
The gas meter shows 841400 (ft³)
